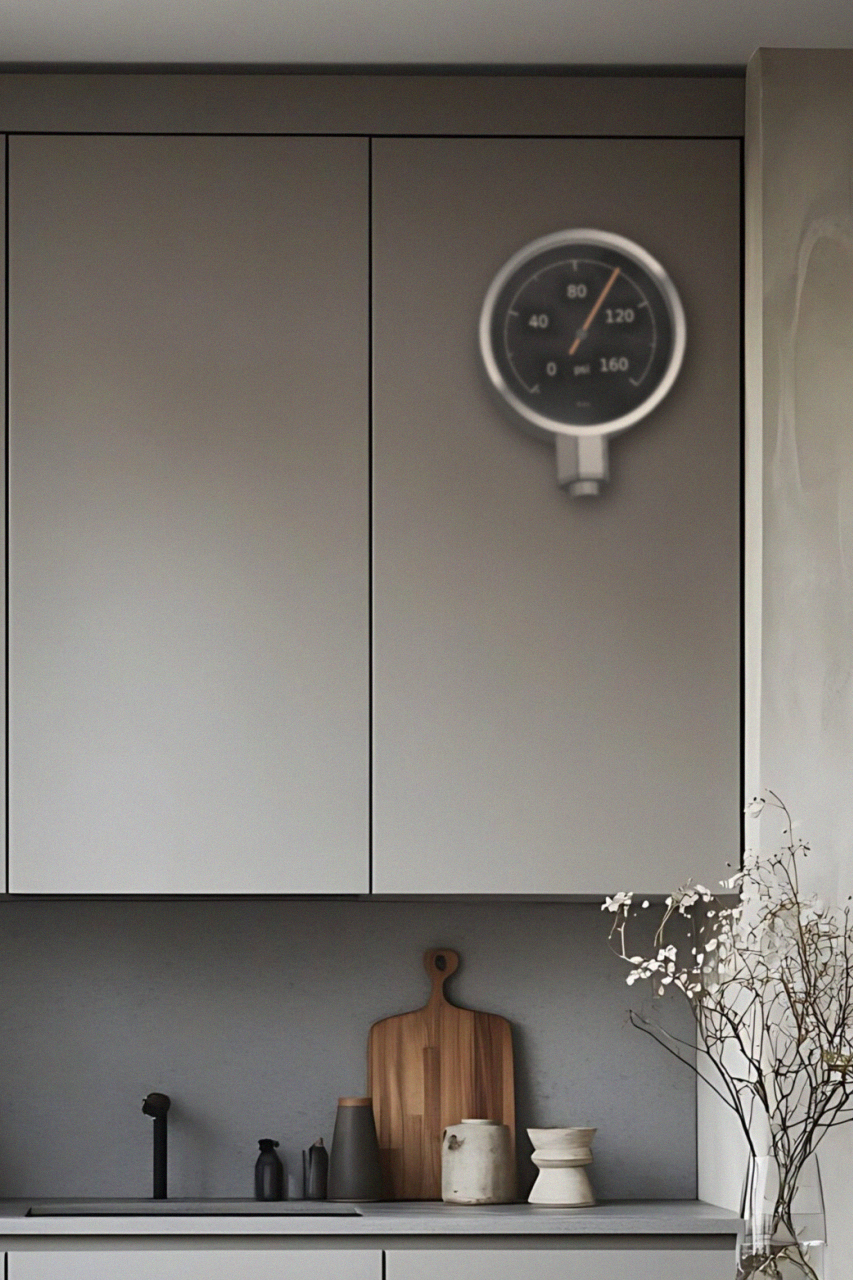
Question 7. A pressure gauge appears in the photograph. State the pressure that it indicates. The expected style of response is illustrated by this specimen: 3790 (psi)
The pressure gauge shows 100 (psi)
